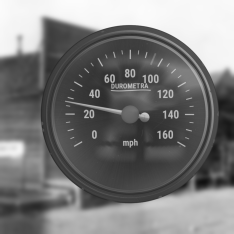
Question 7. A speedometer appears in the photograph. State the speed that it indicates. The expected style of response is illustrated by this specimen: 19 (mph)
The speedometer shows 27.5 (mph)
